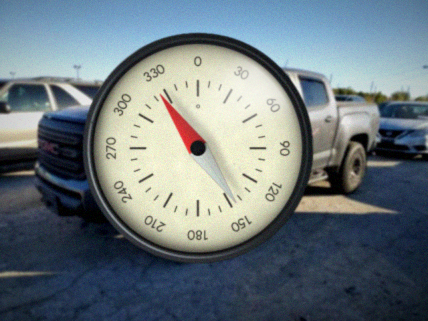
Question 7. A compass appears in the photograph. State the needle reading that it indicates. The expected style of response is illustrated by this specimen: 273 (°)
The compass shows 325 (°)
